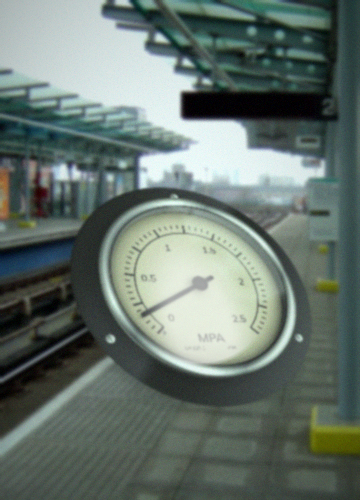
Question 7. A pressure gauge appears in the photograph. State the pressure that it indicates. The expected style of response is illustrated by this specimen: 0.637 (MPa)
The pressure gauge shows 0.15 (MPa)
